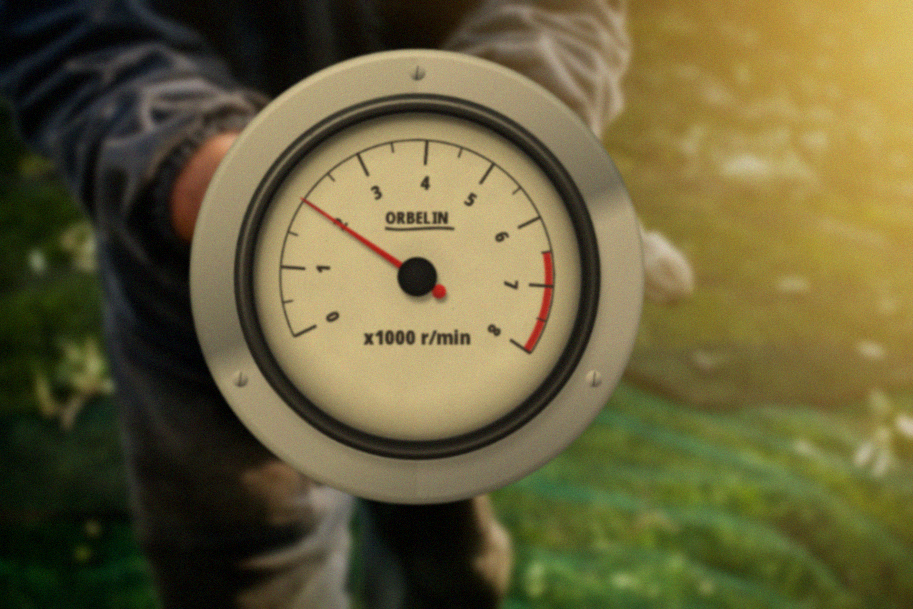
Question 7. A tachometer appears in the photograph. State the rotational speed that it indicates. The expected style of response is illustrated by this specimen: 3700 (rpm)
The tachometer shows 2000 (rpm)
